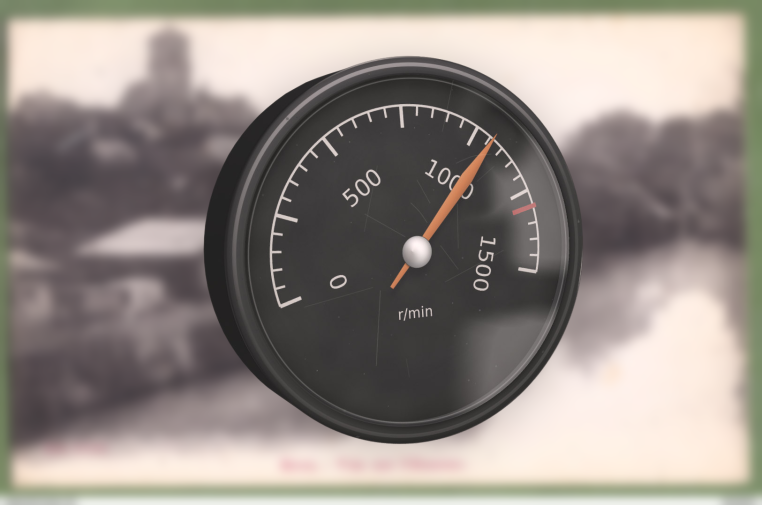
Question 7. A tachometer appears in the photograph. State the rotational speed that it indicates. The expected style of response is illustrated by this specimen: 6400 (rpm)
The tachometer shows 1050 (rpm)
